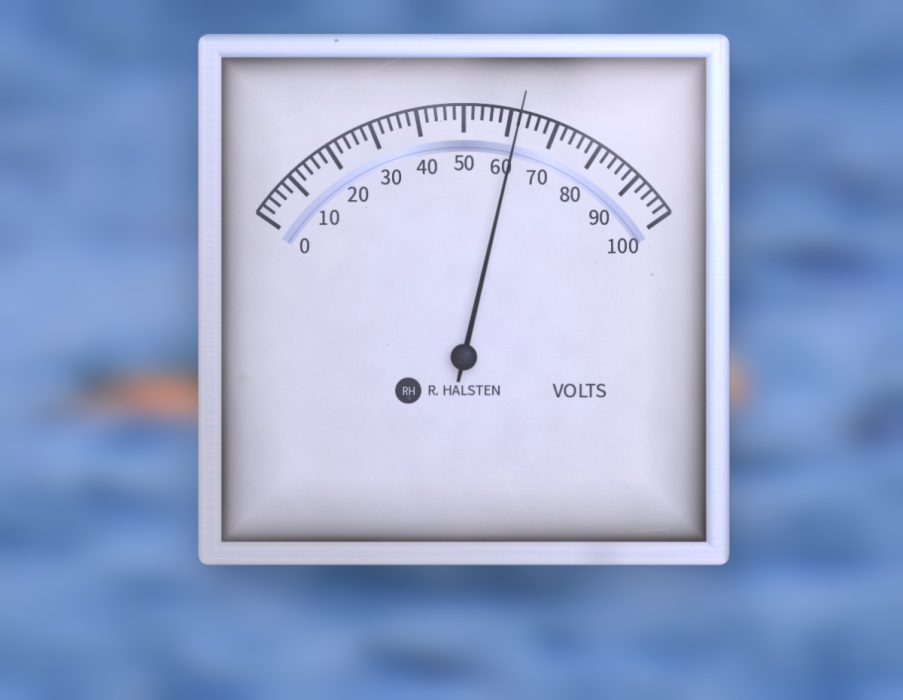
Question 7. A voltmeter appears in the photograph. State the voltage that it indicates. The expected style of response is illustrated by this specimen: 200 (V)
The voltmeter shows 62 (V)
